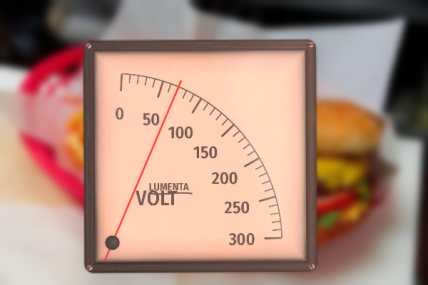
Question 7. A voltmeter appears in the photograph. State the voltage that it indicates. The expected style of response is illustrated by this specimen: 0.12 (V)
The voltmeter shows 70 (V)
